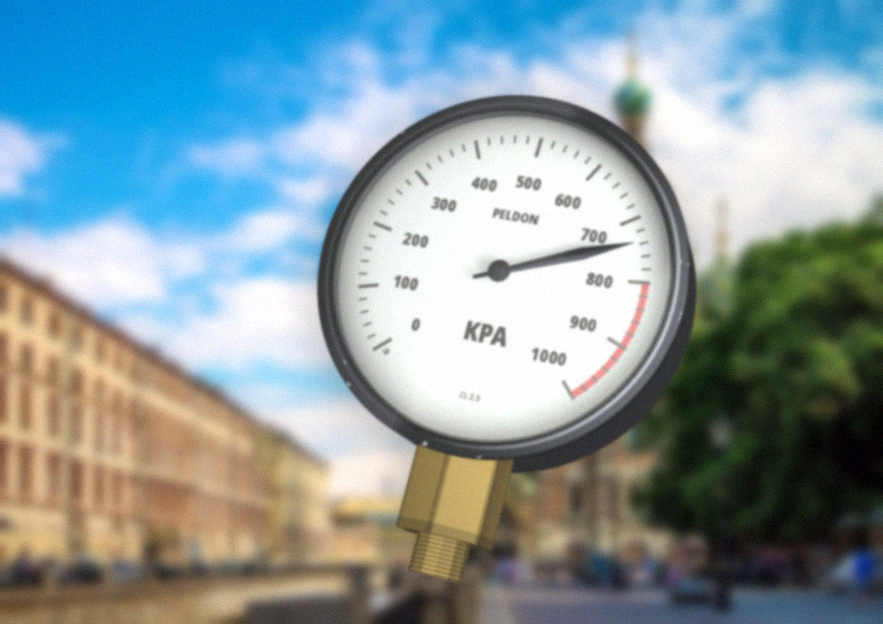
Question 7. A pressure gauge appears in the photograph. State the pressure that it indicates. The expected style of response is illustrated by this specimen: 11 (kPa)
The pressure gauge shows 740 (kPa)
